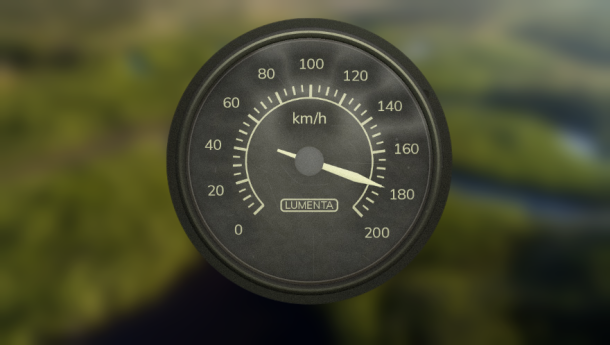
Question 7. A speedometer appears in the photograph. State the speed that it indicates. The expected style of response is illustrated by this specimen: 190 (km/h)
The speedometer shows 180 (km/h)
